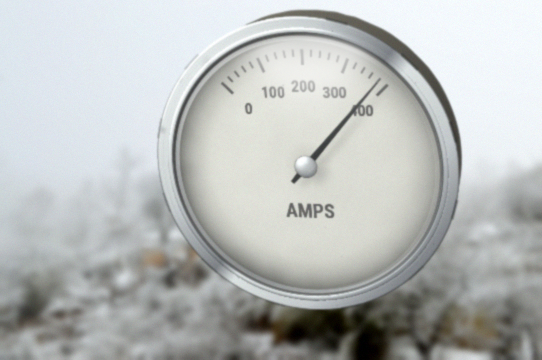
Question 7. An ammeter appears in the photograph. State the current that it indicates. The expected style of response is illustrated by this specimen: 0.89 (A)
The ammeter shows 380 (A)
